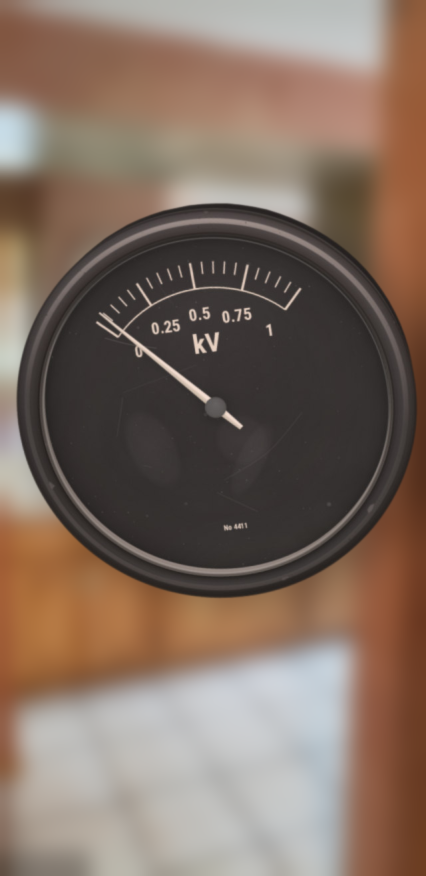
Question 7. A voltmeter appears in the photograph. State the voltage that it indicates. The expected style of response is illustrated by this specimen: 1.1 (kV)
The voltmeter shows 0.05 (kV)
